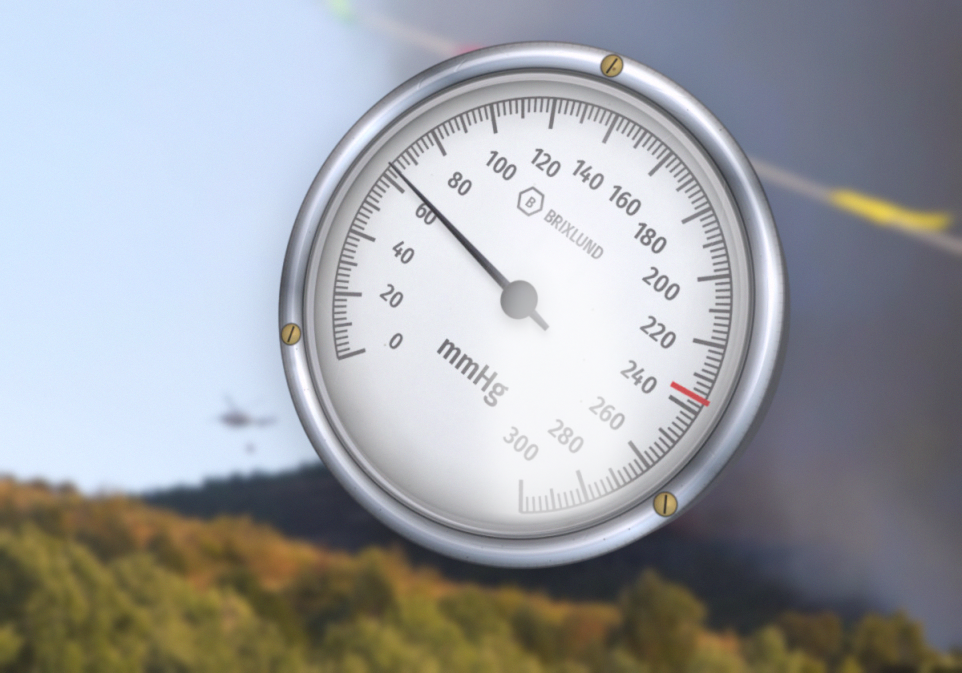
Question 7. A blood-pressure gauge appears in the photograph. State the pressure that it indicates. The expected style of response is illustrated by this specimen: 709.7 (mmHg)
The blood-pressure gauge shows 64 (mmHg)
